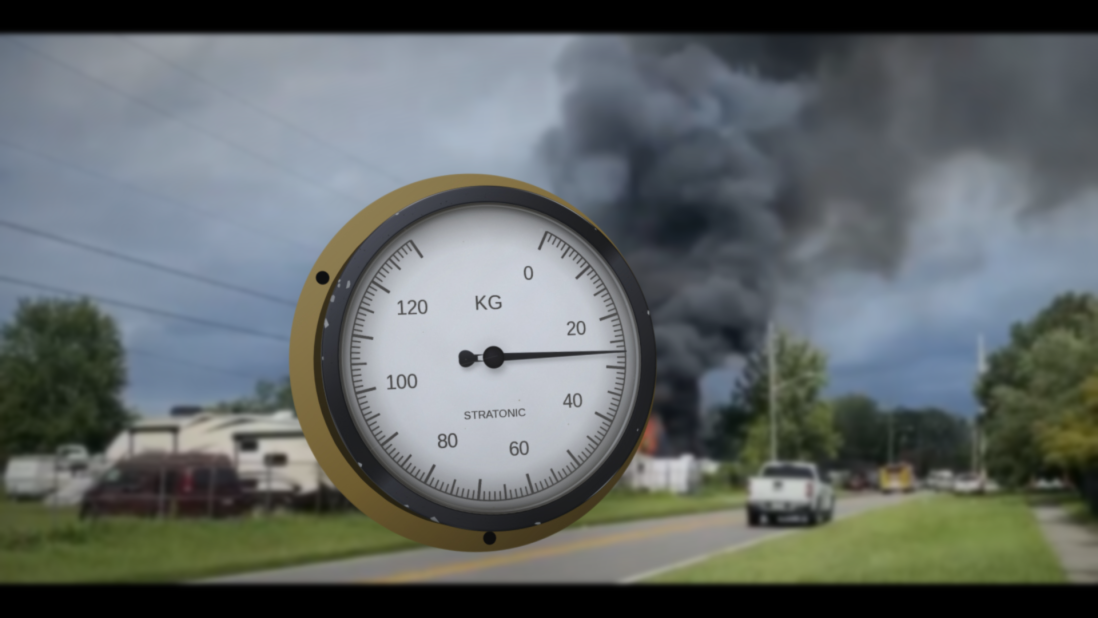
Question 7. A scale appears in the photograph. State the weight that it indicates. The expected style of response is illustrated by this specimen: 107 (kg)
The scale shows 27 (kg)
